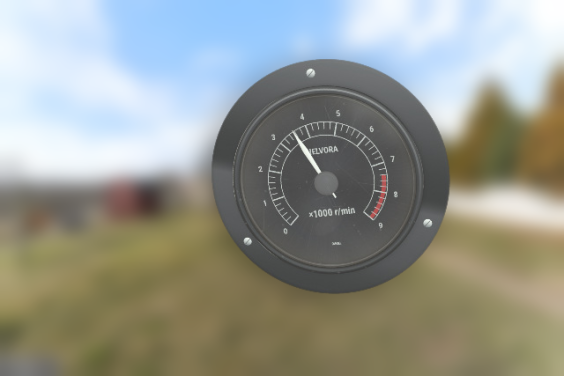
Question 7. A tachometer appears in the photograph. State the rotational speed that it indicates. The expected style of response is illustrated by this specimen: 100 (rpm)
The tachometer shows 3600 (rpm)
